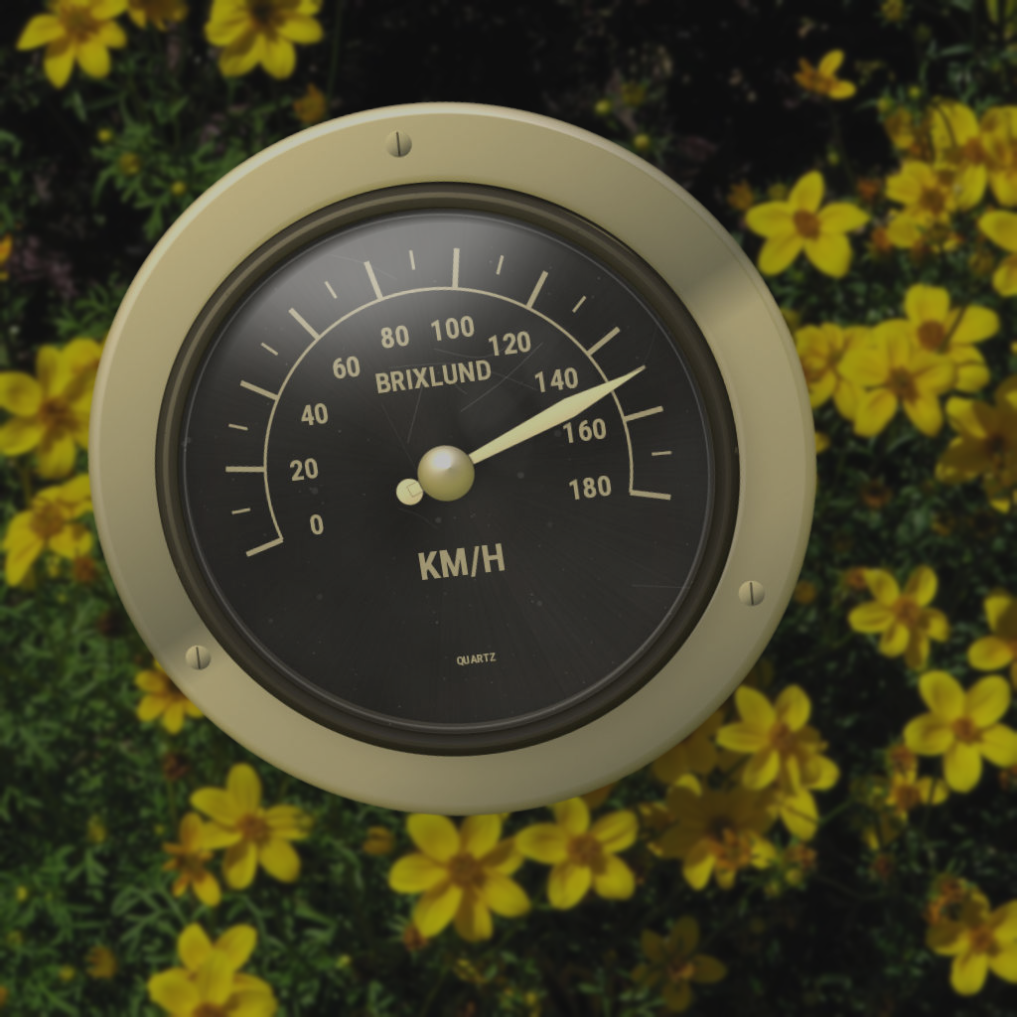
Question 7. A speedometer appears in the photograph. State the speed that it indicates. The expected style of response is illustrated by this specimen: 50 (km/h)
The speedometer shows 150 (km/h)
